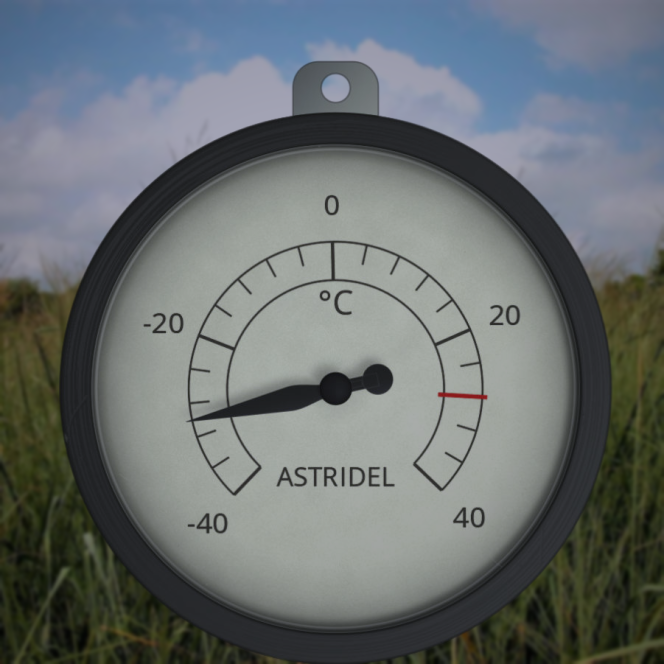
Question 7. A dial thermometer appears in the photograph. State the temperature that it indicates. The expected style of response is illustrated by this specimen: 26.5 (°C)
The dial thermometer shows -30 (°C)
